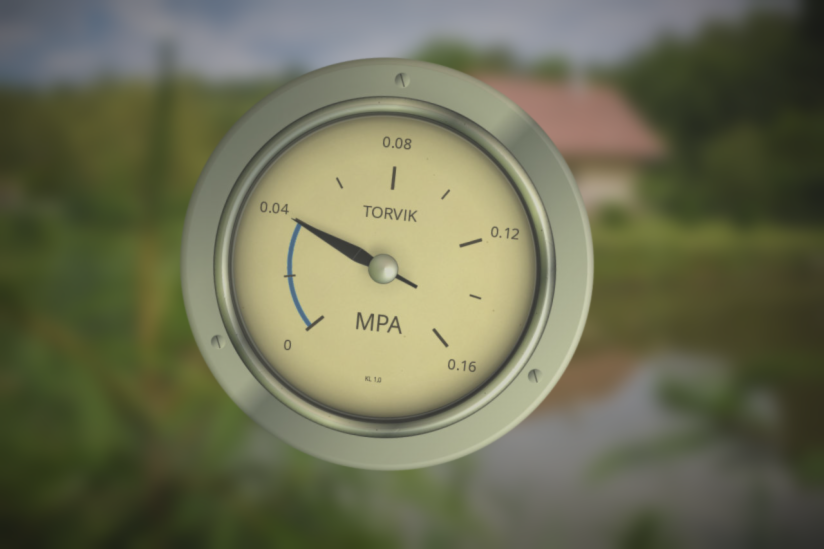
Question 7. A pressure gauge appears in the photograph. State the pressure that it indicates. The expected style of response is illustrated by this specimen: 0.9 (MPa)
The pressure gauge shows 0.04 (MPa)
